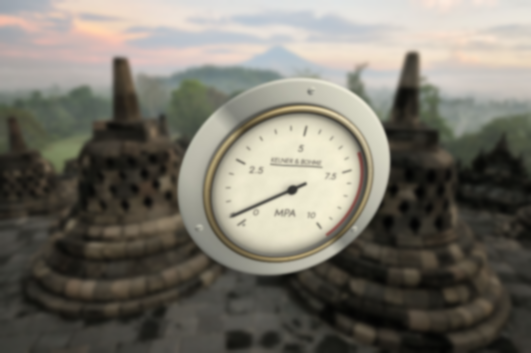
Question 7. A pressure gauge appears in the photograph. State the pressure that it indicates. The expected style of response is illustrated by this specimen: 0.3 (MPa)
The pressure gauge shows 0.5 (MPa)
